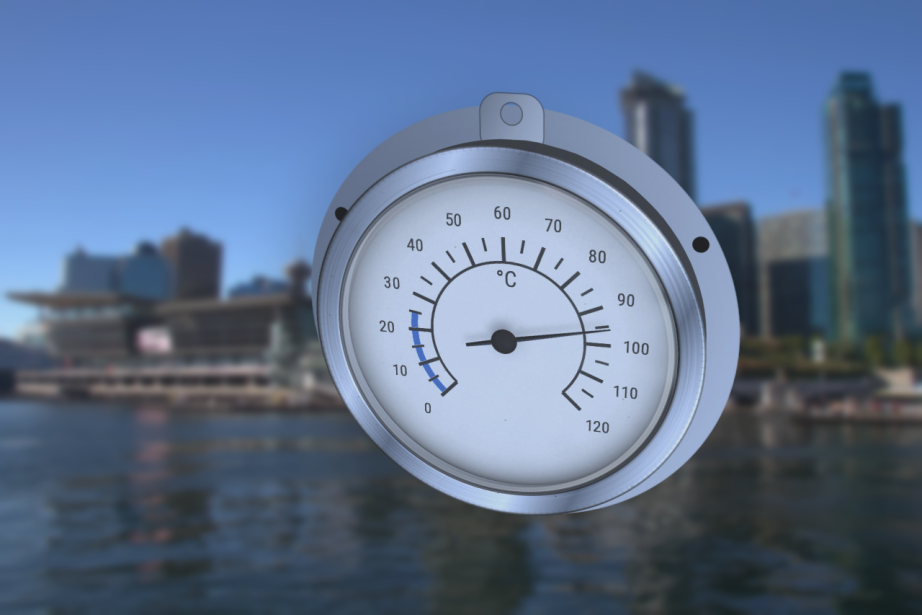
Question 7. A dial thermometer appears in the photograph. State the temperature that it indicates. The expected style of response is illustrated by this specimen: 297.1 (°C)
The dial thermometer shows 95 (°C)
